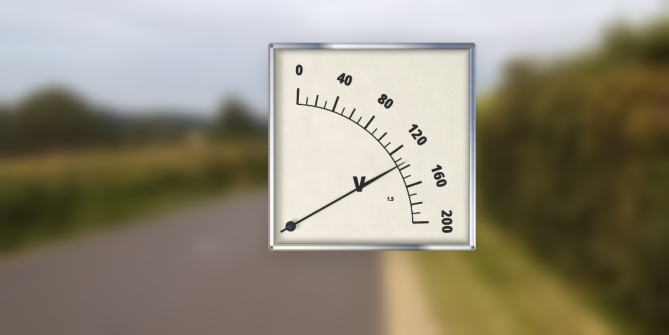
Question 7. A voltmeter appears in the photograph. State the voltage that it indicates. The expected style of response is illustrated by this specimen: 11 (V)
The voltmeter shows 135 (V)
